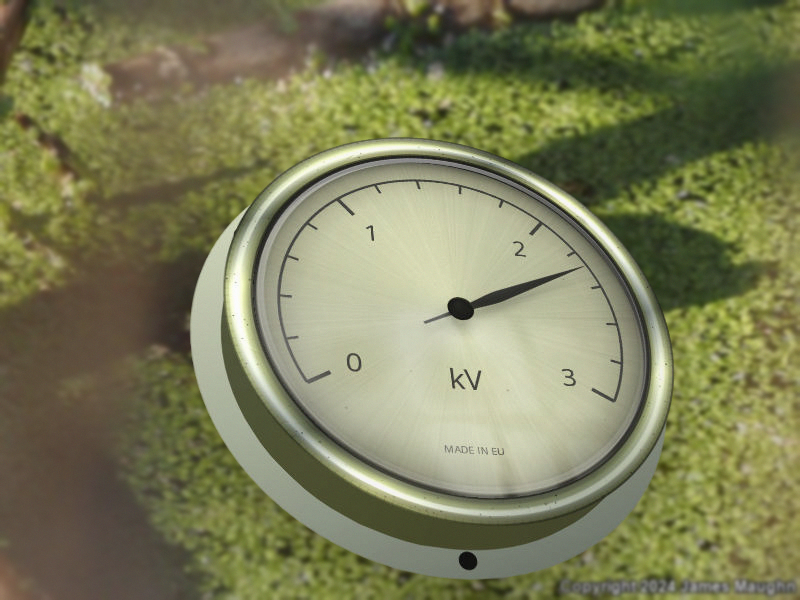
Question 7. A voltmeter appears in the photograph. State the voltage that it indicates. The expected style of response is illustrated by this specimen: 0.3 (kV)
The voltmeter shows 2.3 (kV)
